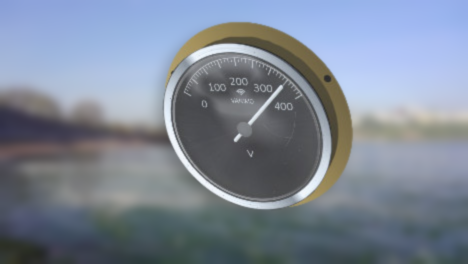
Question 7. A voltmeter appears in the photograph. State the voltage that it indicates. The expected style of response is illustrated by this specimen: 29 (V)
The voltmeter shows 350 (V)
